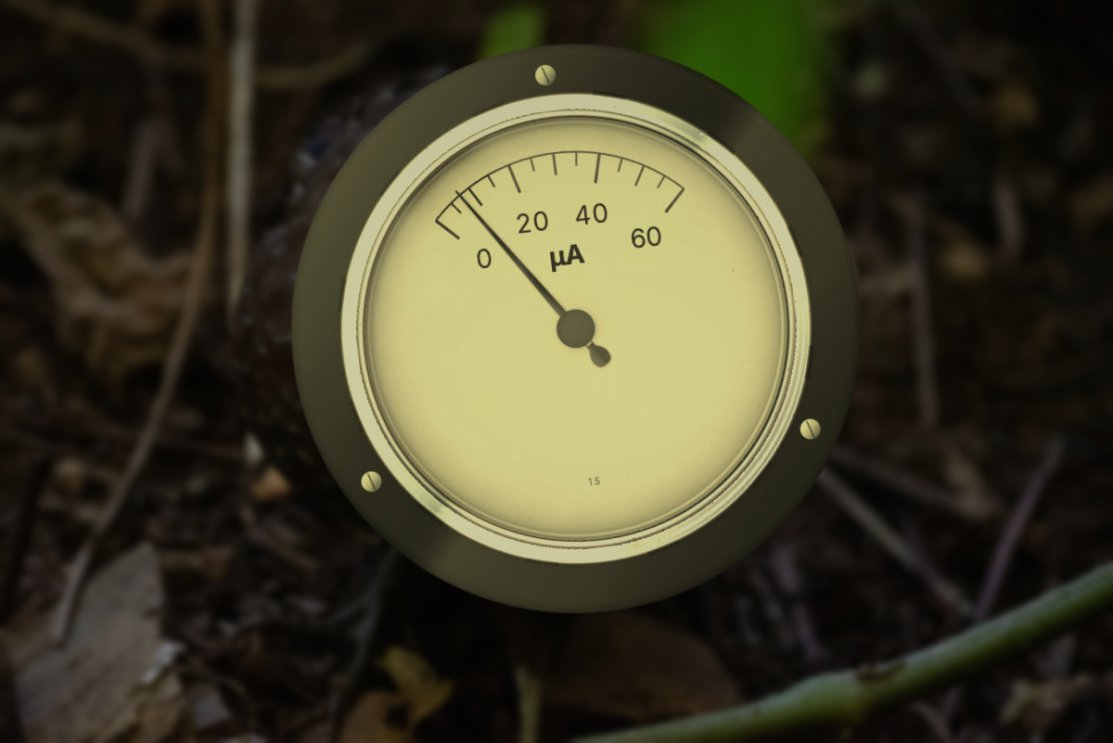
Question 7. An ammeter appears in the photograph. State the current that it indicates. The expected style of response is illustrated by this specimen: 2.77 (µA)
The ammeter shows 7.5 (µA)
